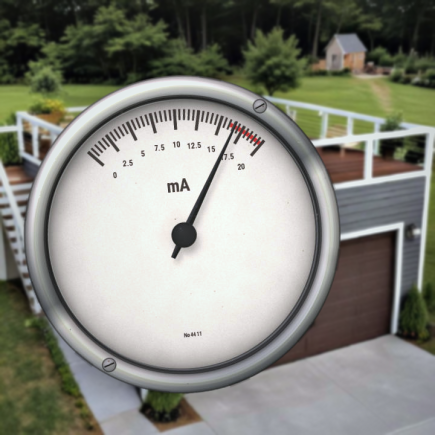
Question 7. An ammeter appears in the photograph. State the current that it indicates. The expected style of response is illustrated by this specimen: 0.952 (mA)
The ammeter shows 16.5 (mA)
